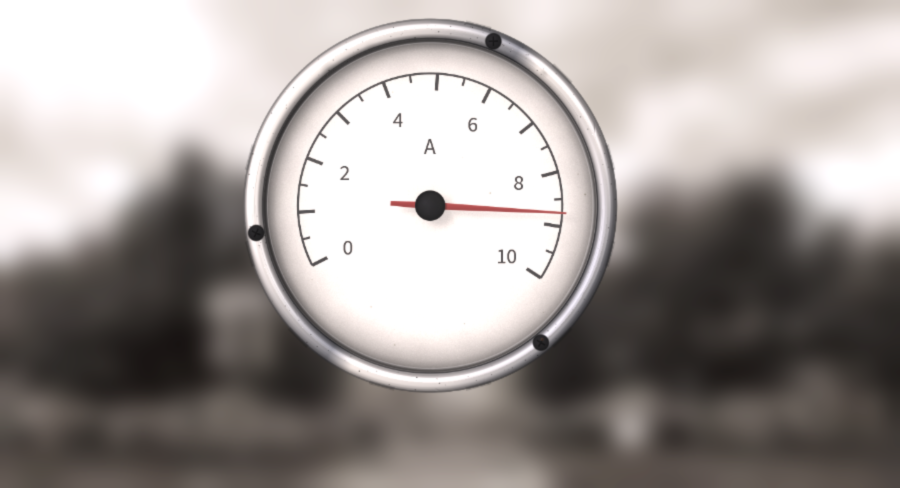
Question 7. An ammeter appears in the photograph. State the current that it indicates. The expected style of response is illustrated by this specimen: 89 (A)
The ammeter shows 8.75 (A)
